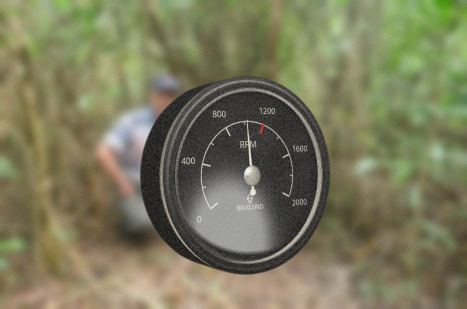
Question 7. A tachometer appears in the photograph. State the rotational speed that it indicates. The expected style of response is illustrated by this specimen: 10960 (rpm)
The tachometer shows 1000 (rpm)
